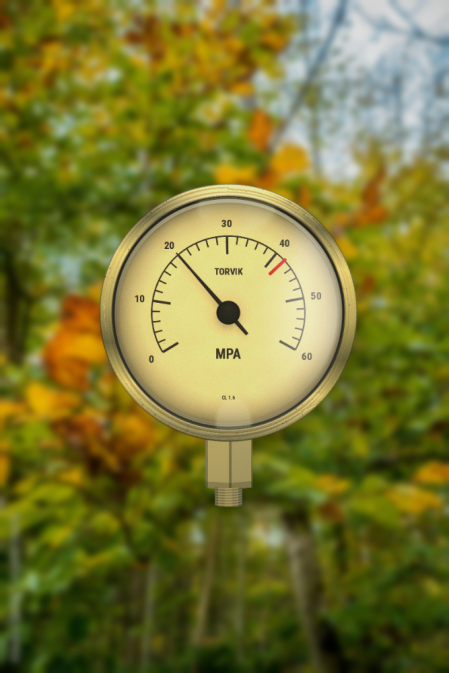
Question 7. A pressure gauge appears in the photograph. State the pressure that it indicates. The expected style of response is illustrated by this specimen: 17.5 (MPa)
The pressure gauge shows 20 (MPa)
